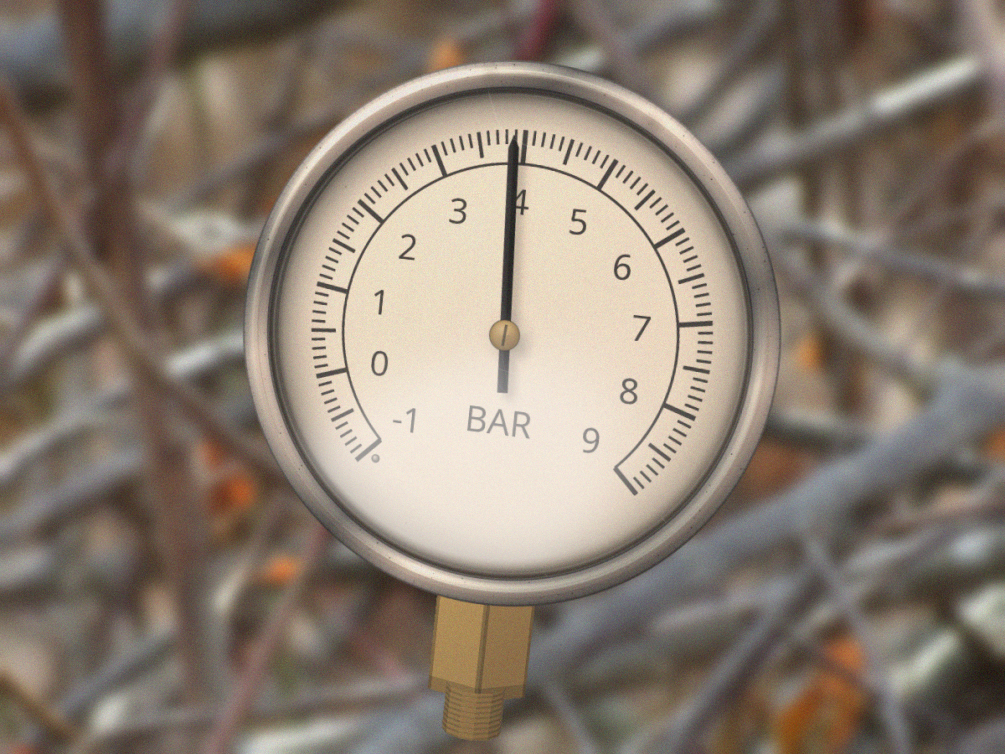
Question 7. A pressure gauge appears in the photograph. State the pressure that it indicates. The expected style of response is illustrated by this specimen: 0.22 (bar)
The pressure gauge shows 3.9 (bar)
